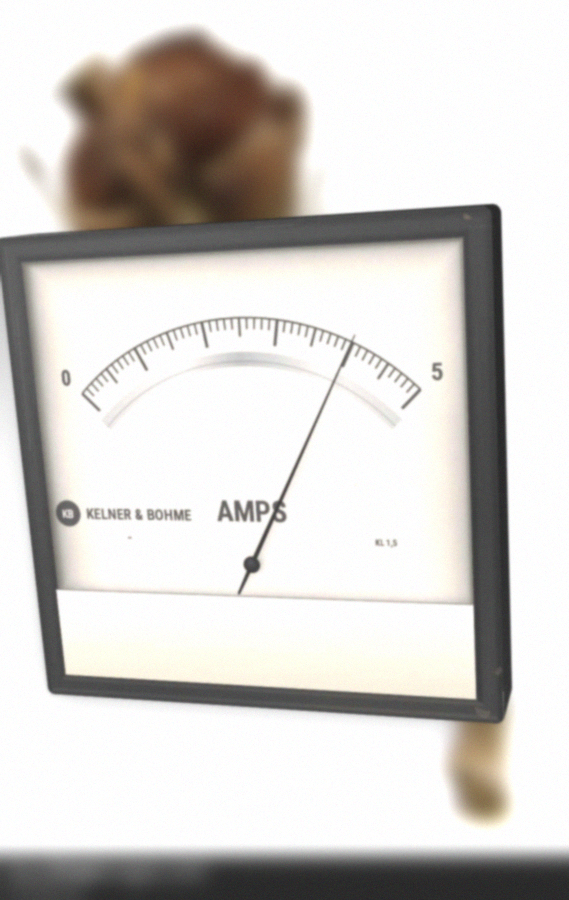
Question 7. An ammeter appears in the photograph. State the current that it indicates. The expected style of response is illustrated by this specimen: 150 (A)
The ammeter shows 4 (A)
